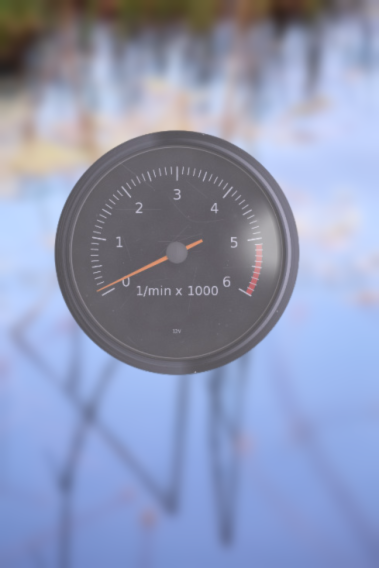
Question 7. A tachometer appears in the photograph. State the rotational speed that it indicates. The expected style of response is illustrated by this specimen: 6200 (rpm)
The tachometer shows 100 (rpm)
